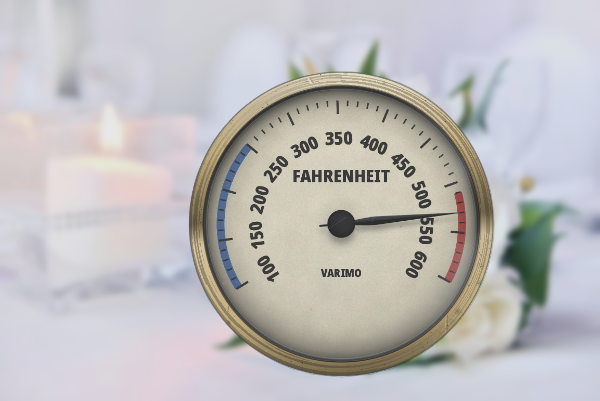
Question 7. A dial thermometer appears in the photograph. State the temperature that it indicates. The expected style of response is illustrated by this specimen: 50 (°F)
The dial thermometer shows 530 (°F)
